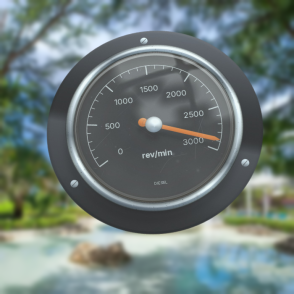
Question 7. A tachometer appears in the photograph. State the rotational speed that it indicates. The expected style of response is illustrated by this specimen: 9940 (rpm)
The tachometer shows 2900 (rpm)
